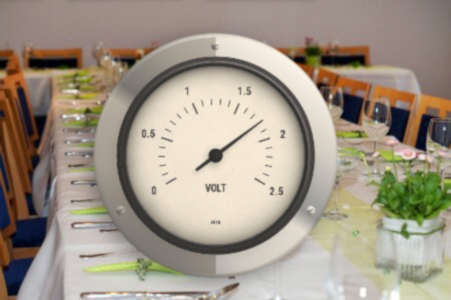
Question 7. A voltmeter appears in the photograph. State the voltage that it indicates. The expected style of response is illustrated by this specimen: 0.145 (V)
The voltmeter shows 1.8 (V)
